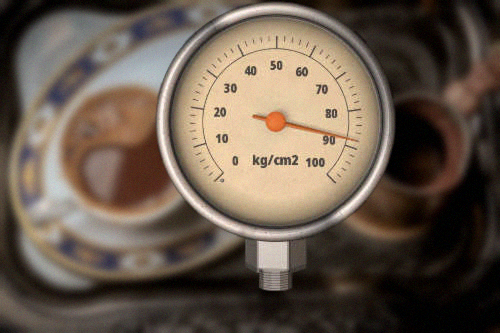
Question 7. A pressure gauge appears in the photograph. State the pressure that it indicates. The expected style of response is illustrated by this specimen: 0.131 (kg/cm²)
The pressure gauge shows 88 (kg/cm²)
